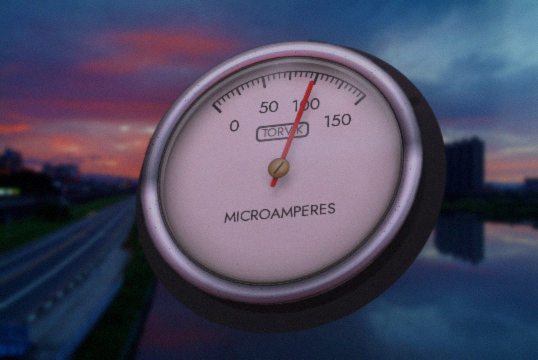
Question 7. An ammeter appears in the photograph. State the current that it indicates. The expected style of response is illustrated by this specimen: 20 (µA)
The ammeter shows 100 (µA)
